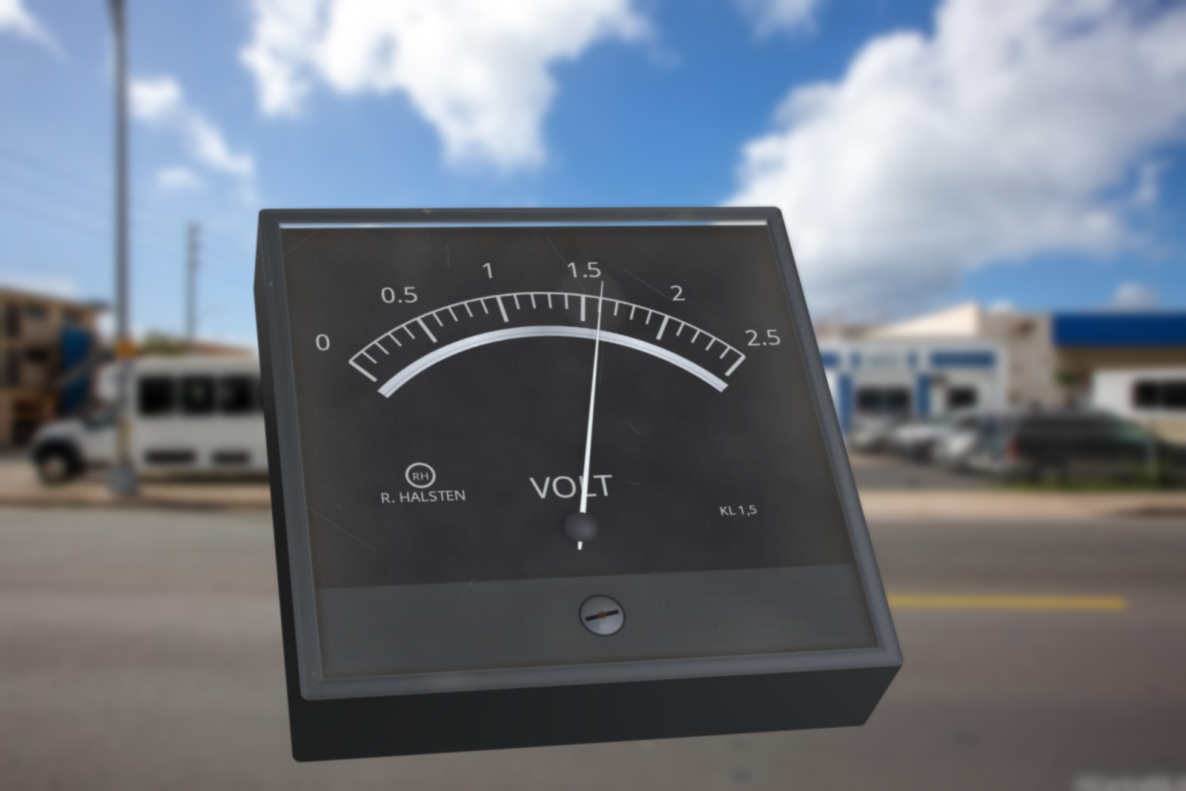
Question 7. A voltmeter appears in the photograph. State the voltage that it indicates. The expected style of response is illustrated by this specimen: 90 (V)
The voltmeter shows 1.6 (V)
